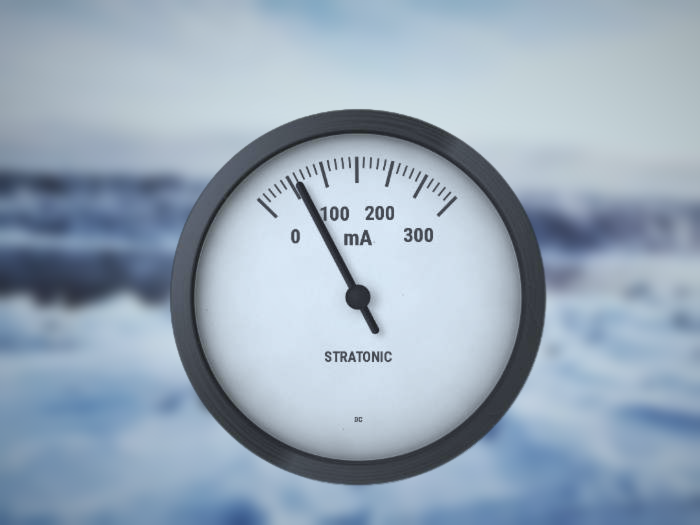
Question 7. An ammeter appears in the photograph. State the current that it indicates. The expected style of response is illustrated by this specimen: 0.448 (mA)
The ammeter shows 60 (mA)
